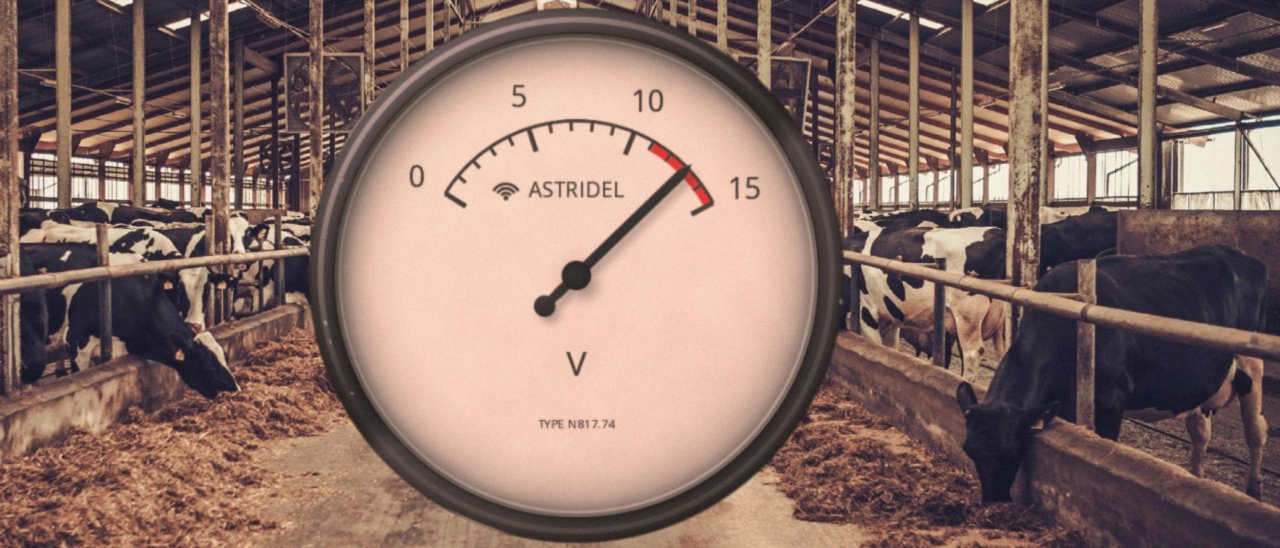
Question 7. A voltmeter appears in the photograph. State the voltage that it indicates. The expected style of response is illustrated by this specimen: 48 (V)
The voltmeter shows 13 (V)
